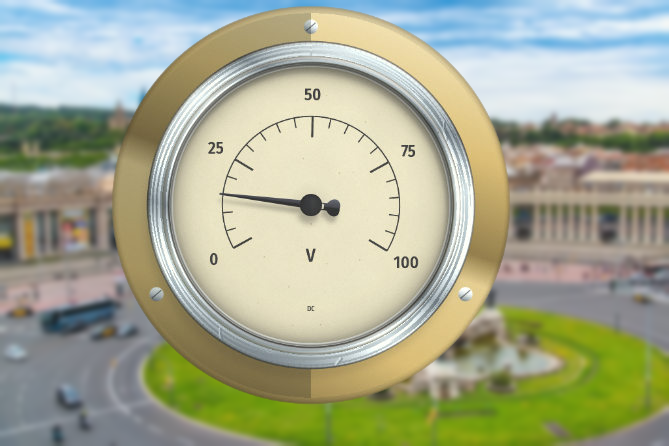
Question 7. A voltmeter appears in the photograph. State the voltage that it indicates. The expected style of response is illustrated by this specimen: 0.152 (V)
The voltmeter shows 15 (V)
